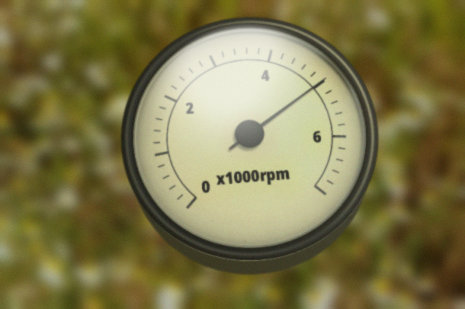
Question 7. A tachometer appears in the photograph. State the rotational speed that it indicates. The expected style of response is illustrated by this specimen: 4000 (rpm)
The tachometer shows 5000 (rpm)
